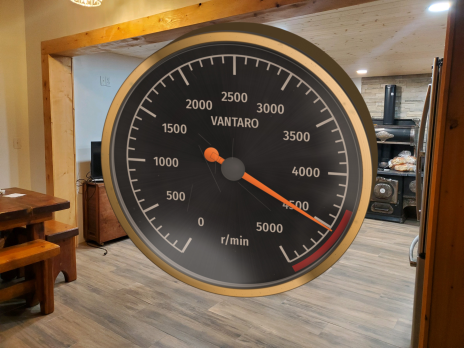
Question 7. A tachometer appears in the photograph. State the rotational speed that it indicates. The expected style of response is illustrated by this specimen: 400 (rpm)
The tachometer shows 4500 (rpm)
